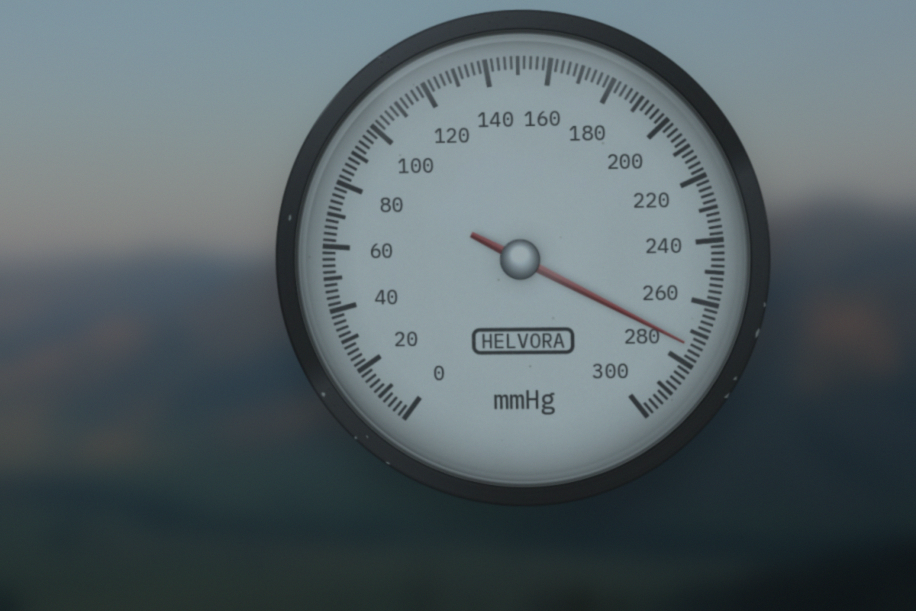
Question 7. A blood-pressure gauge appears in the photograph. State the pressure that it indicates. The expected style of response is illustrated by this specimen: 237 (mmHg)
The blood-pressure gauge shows 274 (mmHg)
